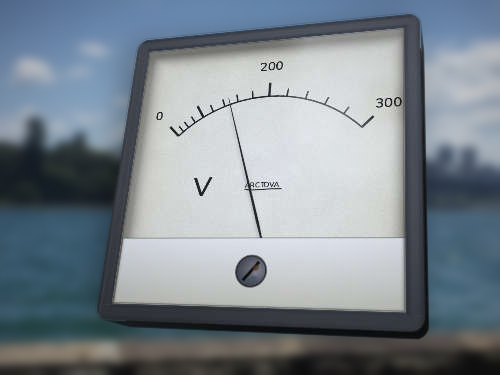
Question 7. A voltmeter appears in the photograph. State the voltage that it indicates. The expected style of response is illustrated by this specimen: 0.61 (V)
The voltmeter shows 150 (V)
